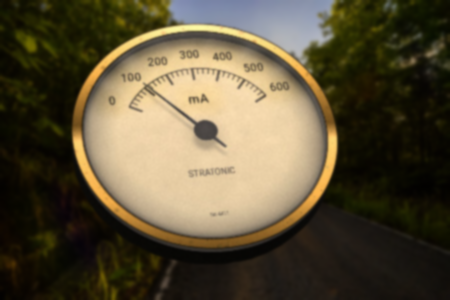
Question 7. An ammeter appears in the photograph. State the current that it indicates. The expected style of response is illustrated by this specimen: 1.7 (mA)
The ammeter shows 100 (mA)
